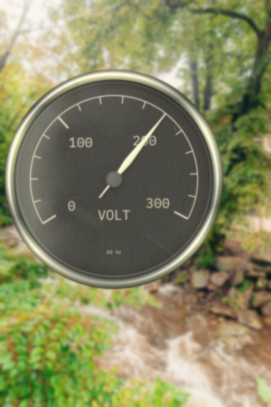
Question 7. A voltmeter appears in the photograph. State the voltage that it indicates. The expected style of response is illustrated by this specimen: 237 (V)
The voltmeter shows 200 (V)
